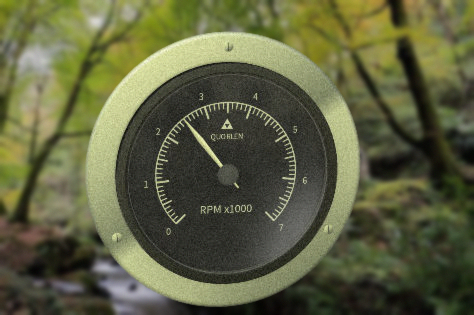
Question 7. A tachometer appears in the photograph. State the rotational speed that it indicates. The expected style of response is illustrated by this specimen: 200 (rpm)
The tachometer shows 2500 (rpm)
